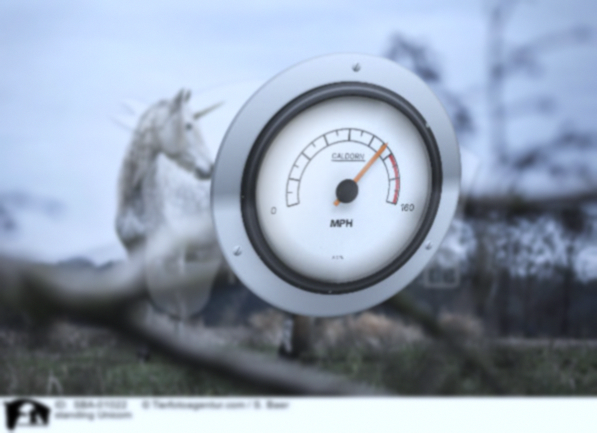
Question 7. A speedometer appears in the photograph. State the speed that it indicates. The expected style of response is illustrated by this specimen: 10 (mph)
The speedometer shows 110 (mph)
